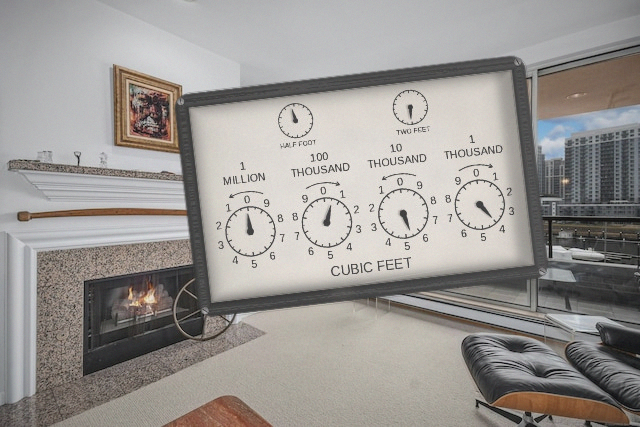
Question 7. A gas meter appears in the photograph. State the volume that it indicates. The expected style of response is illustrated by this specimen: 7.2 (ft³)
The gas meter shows 5400 (ft³)
